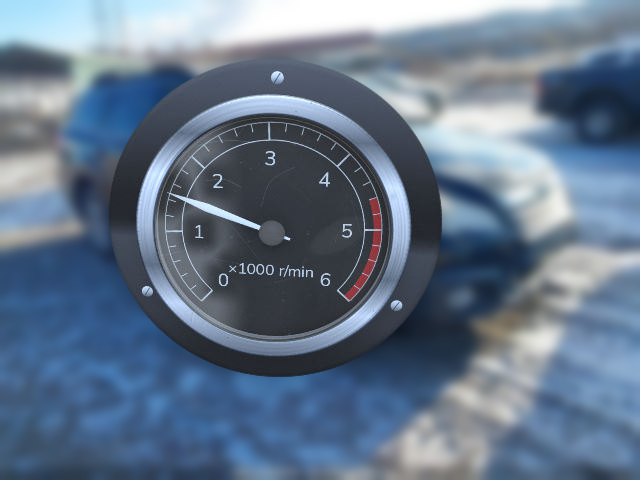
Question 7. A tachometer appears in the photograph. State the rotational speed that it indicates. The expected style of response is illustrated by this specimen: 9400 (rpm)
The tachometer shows 1500 (rpm)
